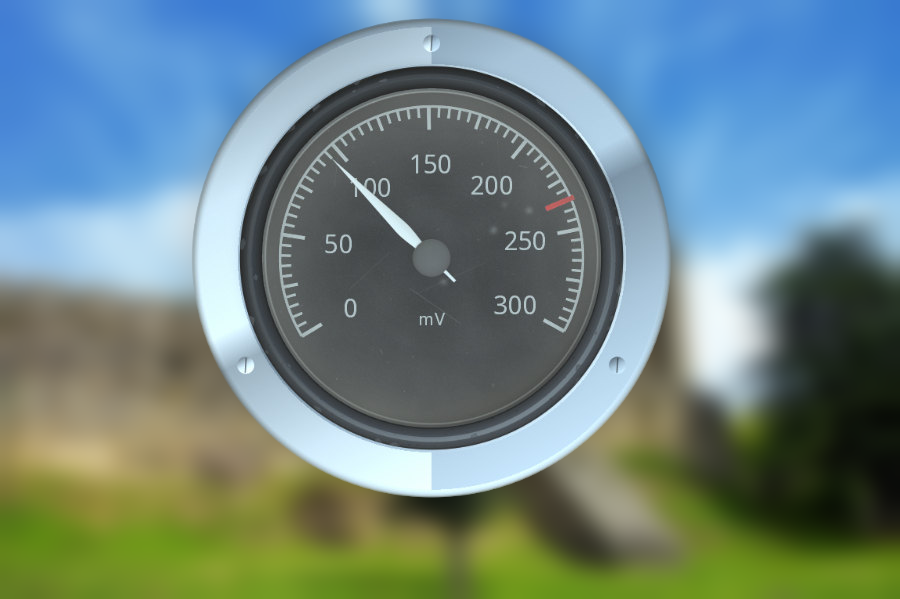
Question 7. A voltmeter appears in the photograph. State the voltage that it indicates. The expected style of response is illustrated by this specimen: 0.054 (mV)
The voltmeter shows 95 (mV)
